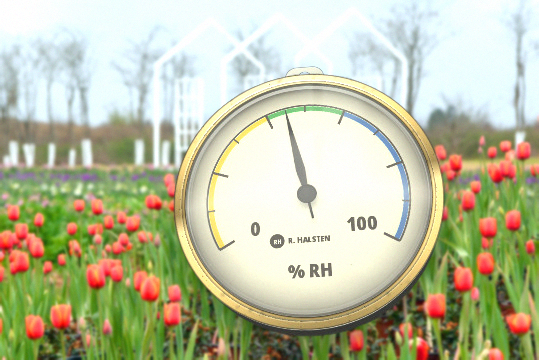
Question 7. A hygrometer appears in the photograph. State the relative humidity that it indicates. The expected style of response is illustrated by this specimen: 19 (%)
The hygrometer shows 45 (%)
